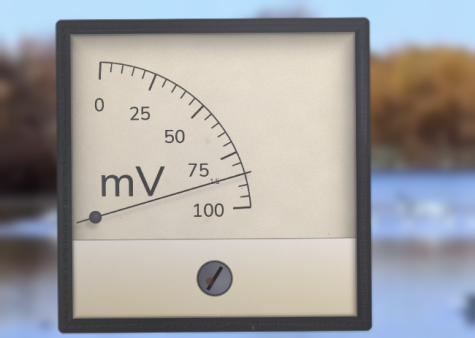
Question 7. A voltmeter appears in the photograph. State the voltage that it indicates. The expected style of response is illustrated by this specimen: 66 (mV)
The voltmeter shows 85 (mV)
